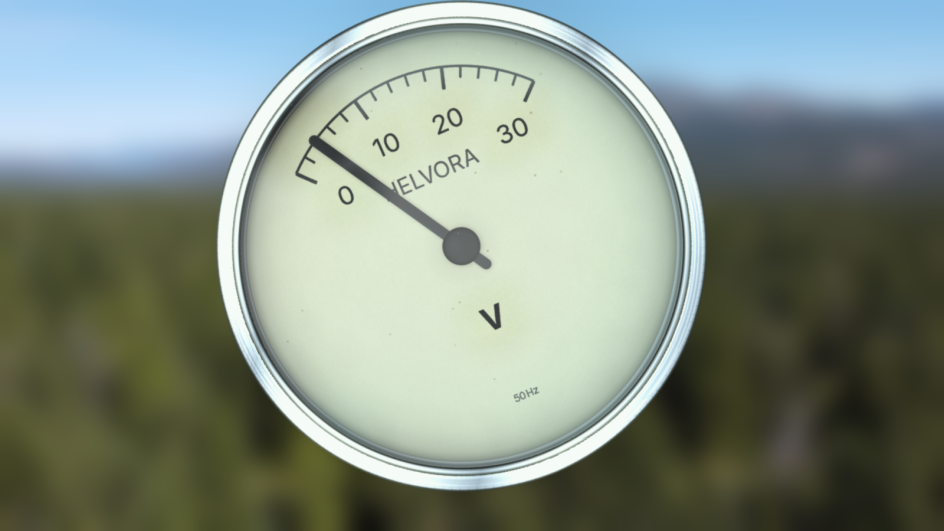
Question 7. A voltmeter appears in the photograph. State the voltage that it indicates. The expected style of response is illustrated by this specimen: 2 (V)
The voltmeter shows 4 (V)
